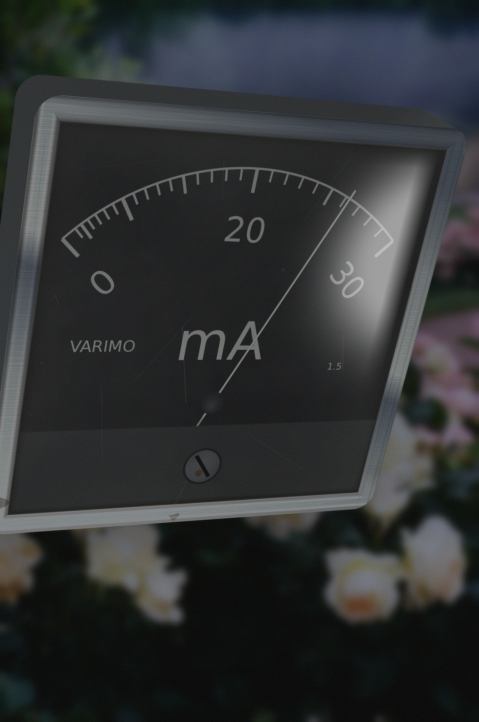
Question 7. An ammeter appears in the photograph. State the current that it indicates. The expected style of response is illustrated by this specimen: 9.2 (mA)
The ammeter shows 26 (mA)
